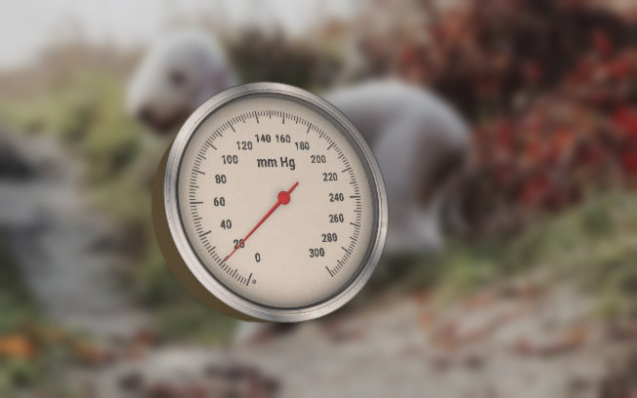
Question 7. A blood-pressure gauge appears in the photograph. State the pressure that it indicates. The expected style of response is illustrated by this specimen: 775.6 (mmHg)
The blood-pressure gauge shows 20 (mmHg)
